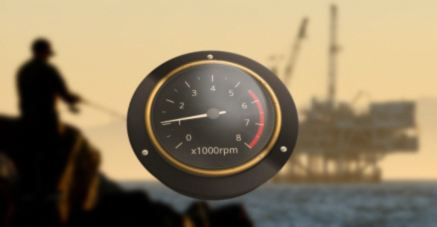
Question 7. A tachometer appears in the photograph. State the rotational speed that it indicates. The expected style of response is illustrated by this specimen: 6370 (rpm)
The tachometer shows 1000 (rpm)
